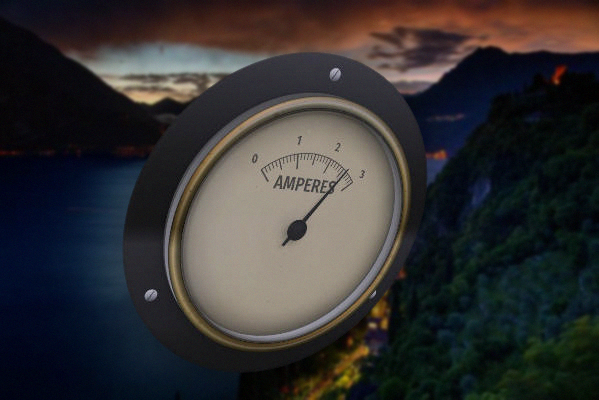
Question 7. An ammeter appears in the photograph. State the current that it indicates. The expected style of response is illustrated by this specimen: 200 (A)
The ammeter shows 2.5 (A)
